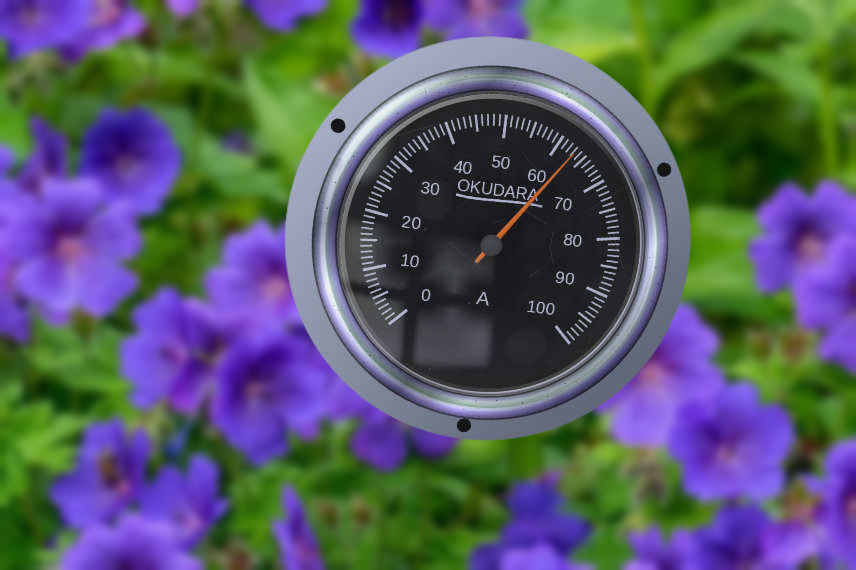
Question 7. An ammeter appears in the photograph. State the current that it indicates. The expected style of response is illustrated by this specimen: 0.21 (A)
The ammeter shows 63 (A)
